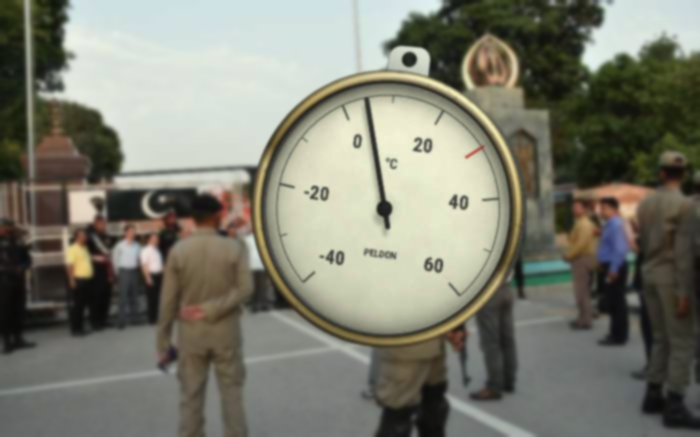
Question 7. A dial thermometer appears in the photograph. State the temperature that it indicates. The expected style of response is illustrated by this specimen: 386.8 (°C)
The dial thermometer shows 5 (°C)
